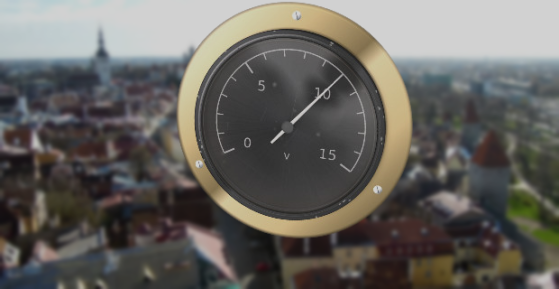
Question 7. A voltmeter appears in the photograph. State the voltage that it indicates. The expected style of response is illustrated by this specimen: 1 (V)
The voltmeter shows 10 (V)
